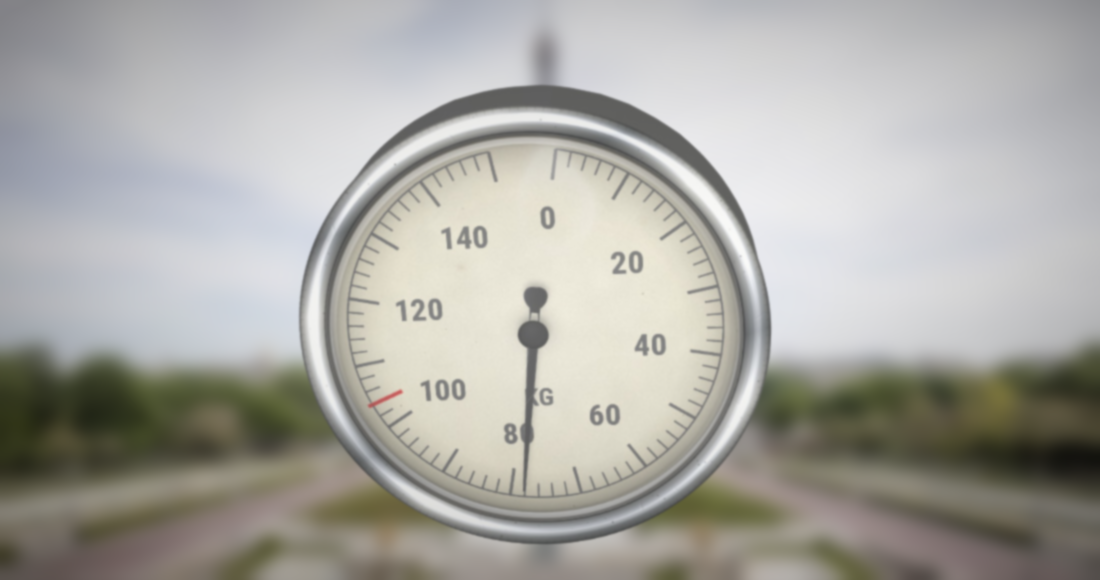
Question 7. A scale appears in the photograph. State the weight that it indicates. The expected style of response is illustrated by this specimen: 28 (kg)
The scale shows 78 (kg)
